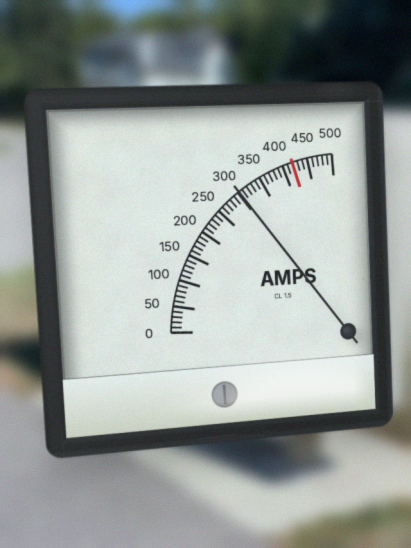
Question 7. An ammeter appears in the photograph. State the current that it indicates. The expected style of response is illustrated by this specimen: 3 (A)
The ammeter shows 300 (A)
